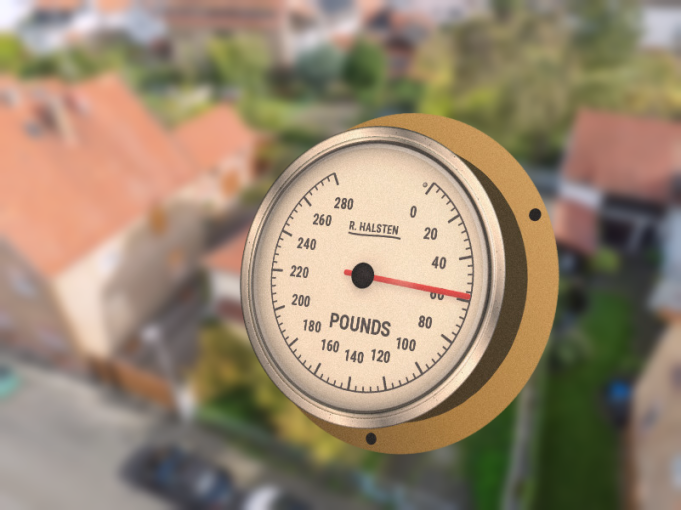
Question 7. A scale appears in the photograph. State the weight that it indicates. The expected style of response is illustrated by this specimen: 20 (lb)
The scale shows 58 (lb)
